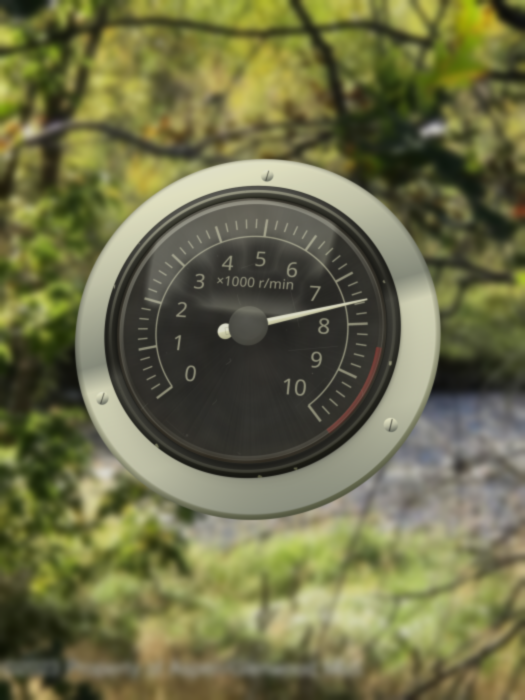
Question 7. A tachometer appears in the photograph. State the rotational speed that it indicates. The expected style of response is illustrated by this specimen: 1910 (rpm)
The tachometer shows 7600 (rpm)
